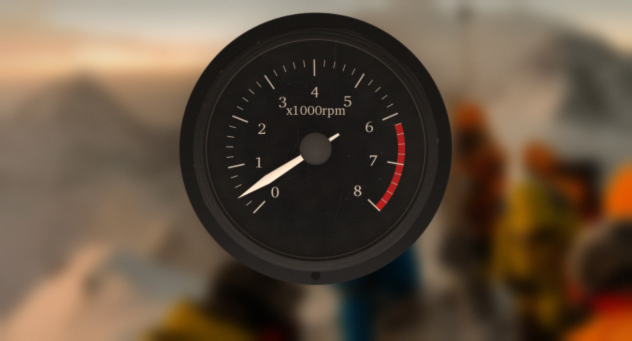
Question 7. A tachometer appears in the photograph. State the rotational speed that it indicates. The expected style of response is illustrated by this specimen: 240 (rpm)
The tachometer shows 400 (rpm)
